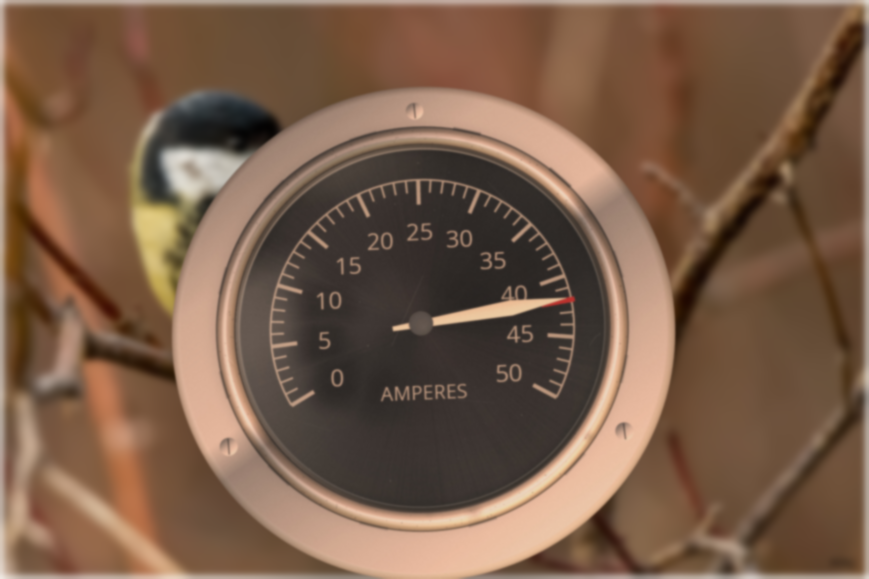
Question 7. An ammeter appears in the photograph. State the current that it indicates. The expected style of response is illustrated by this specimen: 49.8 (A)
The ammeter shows 42 (A)
